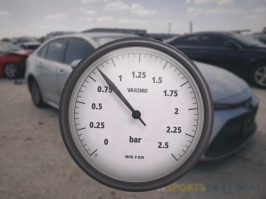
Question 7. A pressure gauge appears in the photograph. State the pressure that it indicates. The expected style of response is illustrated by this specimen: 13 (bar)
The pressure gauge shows 0.85 (bar)
